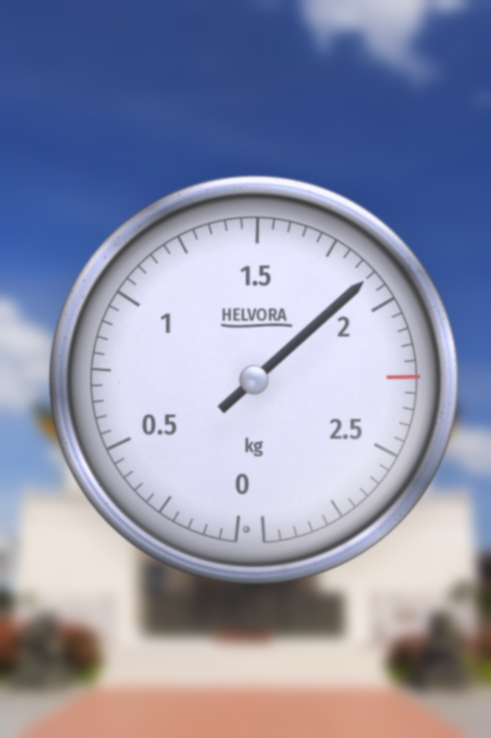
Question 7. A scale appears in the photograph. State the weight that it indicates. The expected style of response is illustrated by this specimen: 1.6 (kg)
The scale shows 1.9 (kg)
